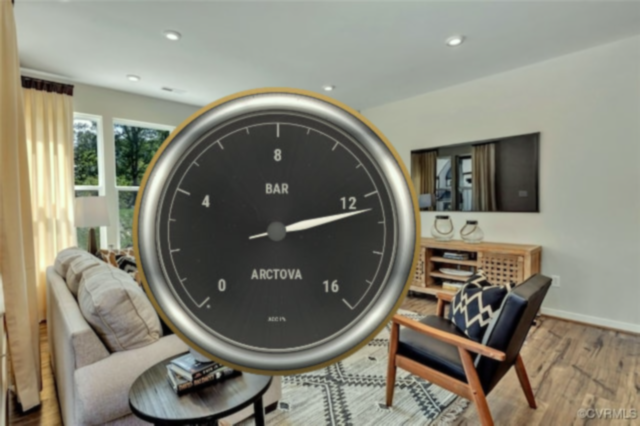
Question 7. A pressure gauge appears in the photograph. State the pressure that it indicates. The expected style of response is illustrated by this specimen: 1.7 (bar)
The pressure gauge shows 12.5 (bar)
